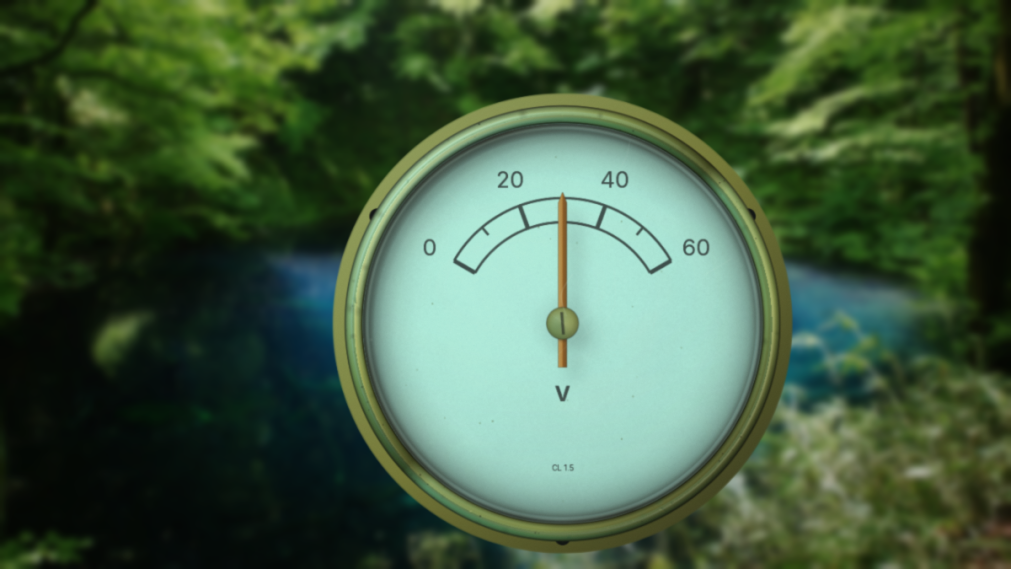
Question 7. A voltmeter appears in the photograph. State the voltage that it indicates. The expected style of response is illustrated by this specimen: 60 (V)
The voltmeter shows 30 (V)
